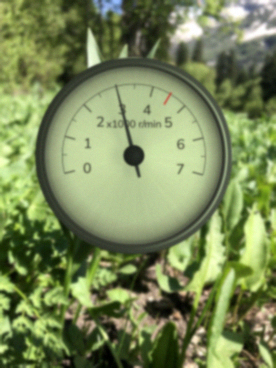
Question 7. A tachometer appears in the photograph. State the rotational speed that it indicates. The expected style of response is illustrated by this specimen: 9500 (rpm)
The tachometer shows 3000 (rpm)
